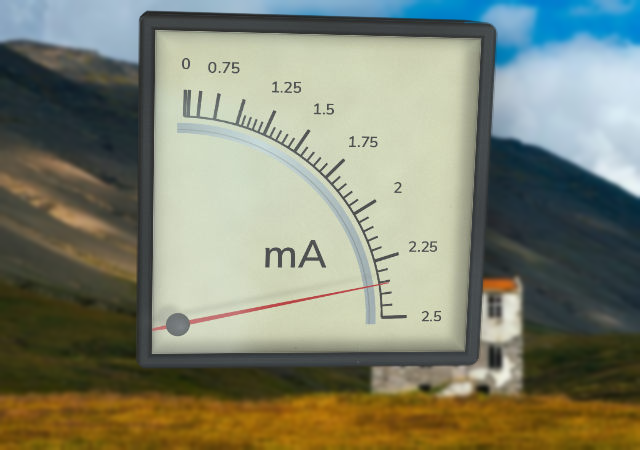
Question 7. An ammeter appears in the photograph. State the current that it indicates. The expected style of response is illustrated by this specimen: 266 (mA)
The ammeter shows 2.35 (mA)
